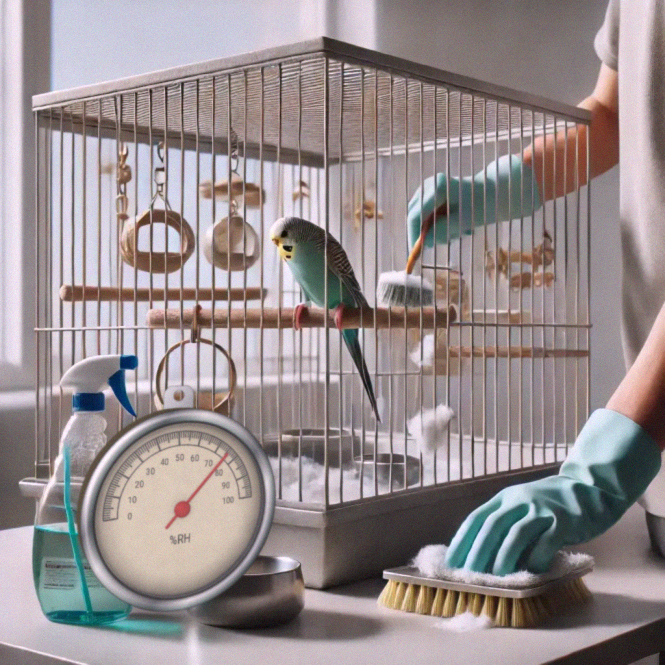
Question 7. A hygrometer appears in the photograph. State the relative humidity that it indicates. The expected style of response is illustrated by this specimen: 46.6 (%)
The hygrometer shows 75 (%)
